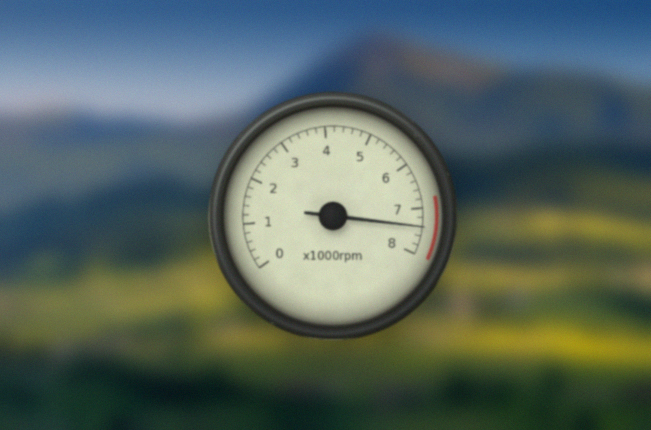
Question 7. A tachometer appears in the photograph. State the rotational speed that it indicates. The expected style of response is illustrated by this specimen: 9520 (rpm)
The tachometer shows 7400 (rpm)
